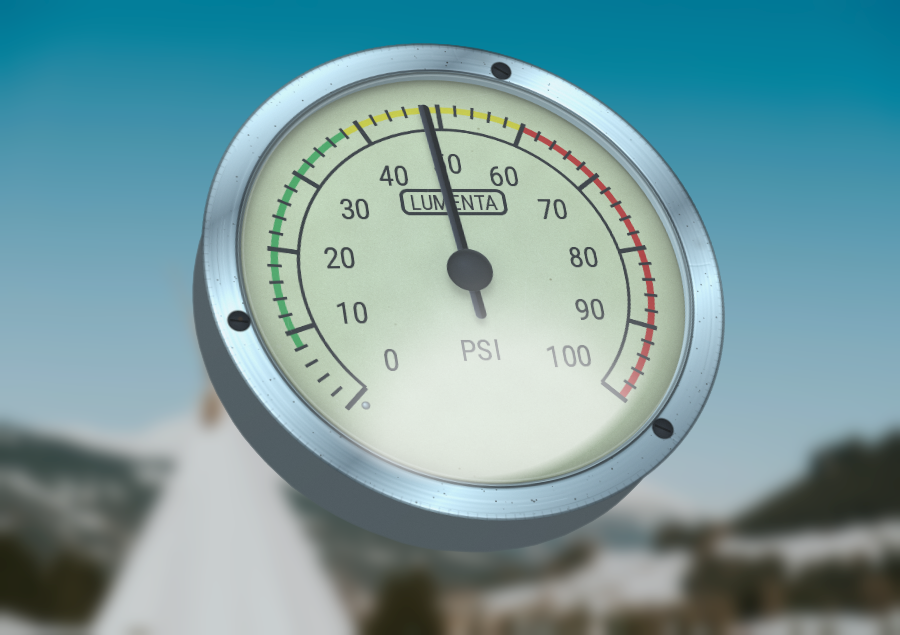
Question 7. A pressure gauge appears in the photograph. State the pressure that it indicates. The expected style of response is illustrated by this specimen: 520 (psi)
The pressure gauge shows 48 (psi)
